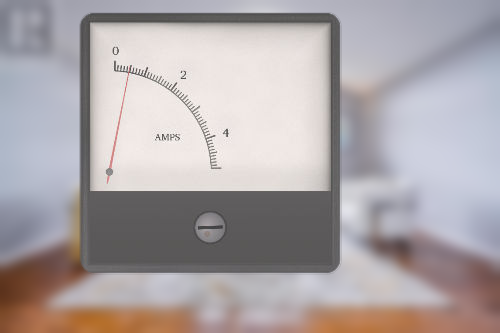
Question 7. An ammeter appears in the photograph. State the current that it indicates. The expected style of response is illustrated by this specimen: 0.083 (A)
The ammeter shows 0.5 (A)
